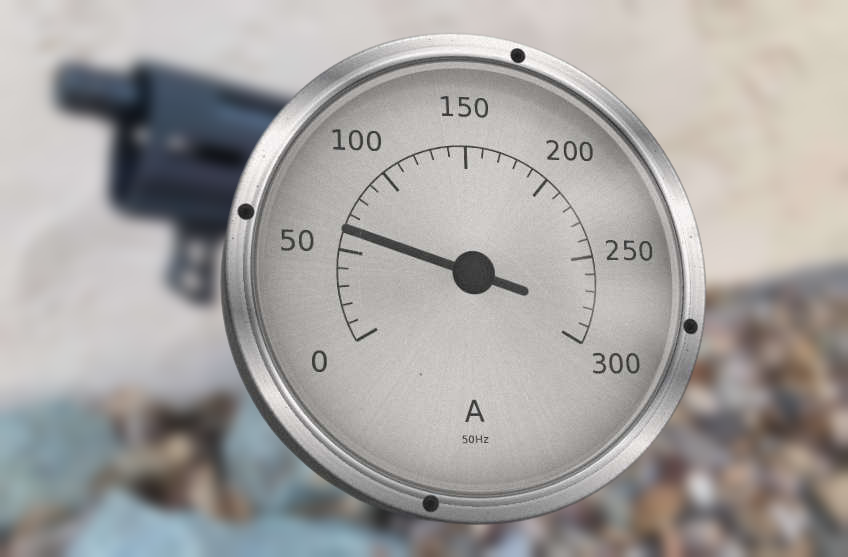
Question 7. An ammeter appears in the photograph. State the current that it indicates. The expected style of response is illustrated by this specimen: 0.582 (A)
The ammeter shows 60 (A)
